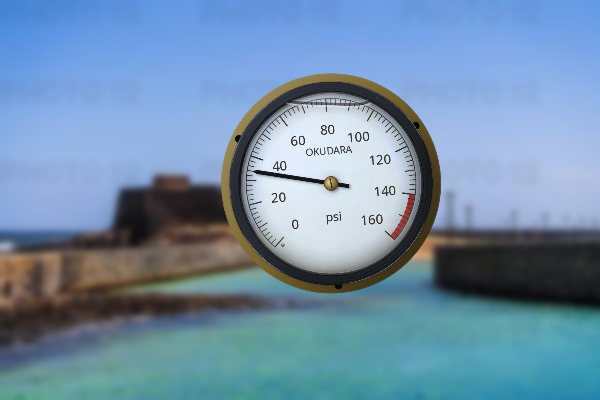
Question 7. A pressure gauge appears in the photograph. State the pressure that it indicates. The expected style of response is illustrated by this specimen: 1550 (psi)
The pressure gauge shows 34 (psi)
